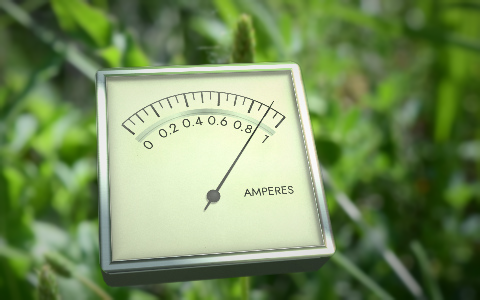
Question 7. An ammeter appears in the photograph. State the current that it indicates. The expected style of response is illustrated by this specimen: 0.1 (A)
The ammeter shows 0.9 (A)
